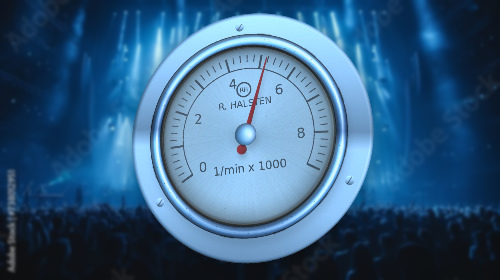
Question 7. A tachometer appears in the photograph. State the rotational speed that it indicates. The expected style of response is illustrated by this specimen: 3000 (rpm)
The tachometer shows 5200 (rpm)
